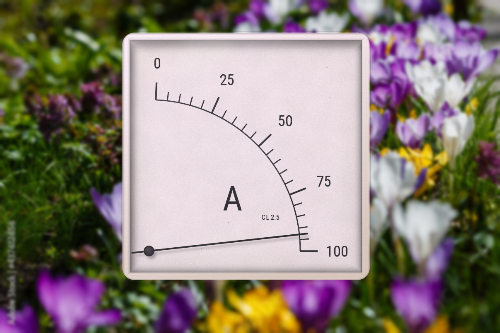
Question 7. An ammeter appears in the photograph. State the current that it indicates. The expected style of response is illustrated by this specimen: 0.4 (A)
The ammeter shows 92.5 (A)
